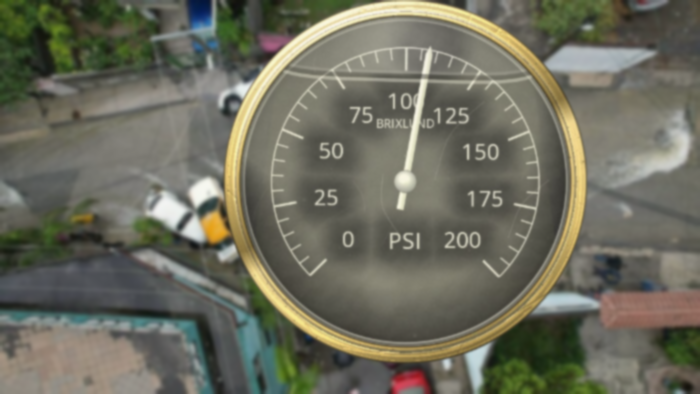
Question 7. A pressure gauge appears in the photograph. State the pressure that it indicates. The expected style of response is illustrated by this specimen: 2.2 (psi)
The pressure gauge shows 107.5 (psi)
